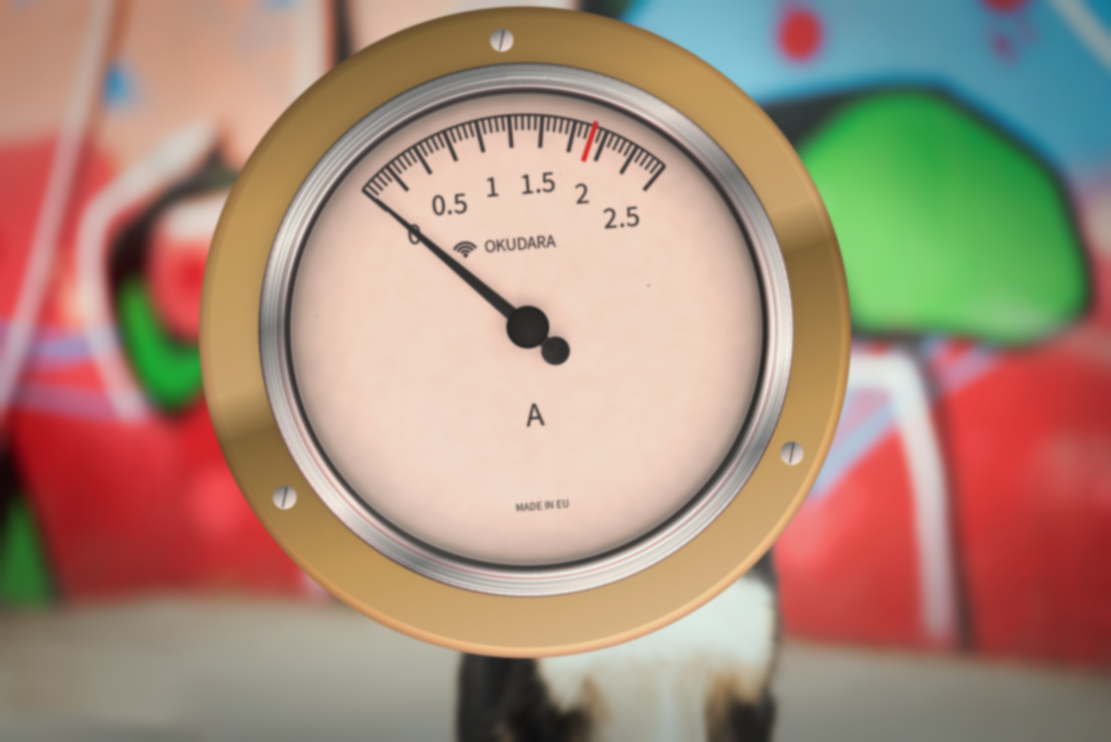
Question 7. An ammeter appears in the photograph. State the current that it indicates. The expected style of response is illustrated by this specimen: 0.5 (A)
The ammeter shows 0 (A)
